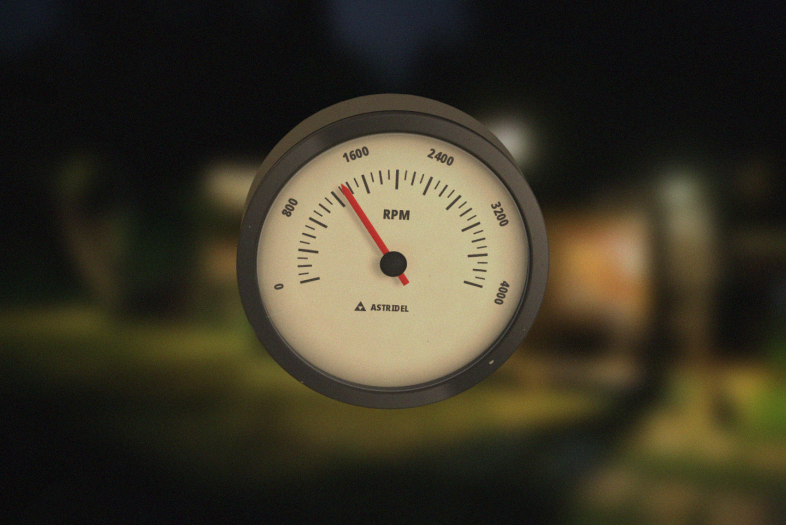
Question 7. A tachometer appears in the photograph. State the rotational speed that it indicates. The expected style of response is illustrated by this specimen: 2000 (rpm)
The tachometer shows 1350 (rpm)
